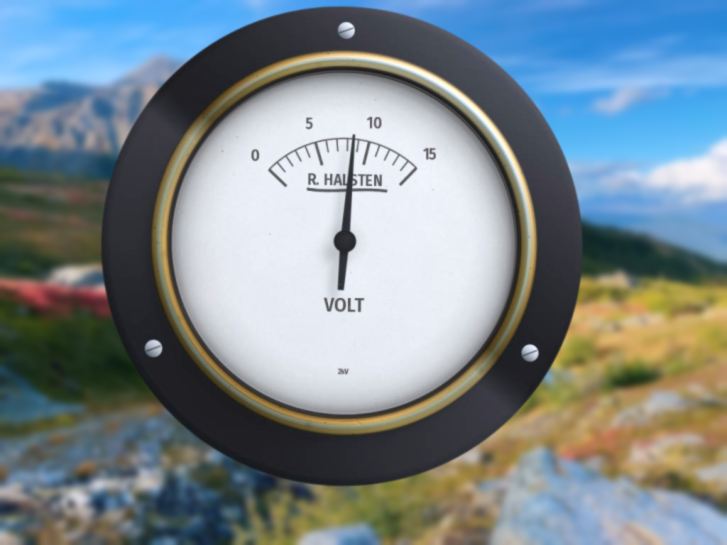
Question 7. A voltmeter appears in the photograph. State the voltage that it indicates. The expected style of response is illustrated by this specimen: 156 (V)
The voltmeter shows 8.5 (V)
